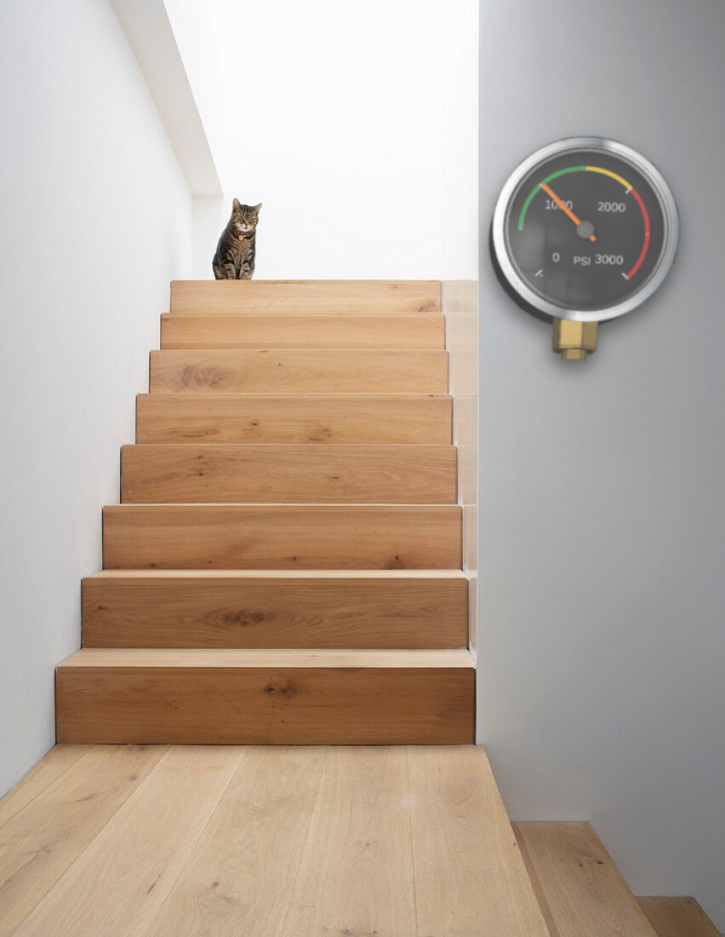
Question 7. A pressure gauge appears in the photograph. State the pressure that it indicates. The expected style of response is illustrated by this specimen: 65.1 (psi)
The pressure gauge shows 1000 (psi)
